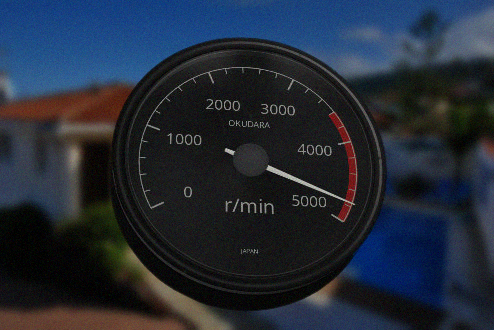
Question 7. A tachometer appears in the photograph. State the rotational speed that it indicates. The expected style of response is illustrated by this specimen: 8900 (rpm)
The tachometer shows 4800 (rpm)
